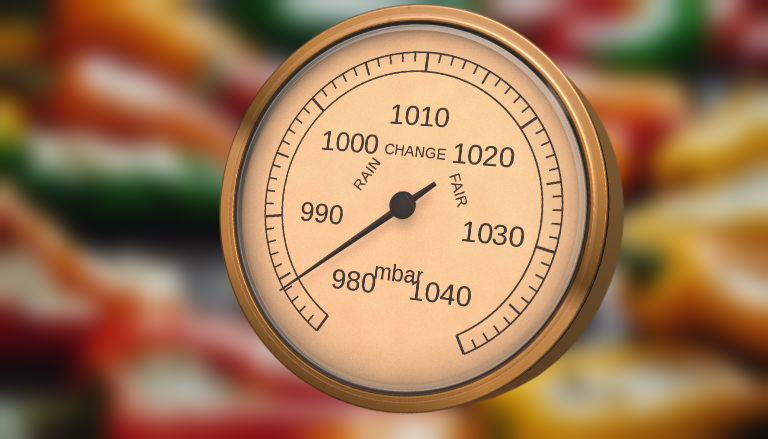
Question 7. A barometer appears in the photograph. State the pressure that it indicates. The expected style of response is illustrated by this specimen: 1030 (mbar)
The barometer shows 984 (mbar)
